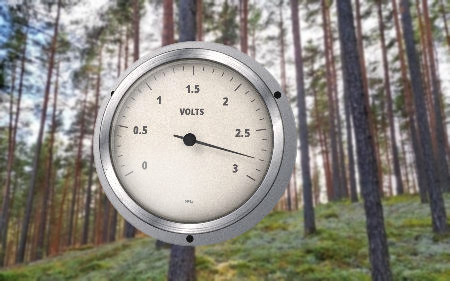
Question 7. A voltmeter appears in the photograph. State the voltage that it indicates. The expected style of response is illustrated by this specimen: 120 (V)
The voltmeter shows 2.8 (V)
